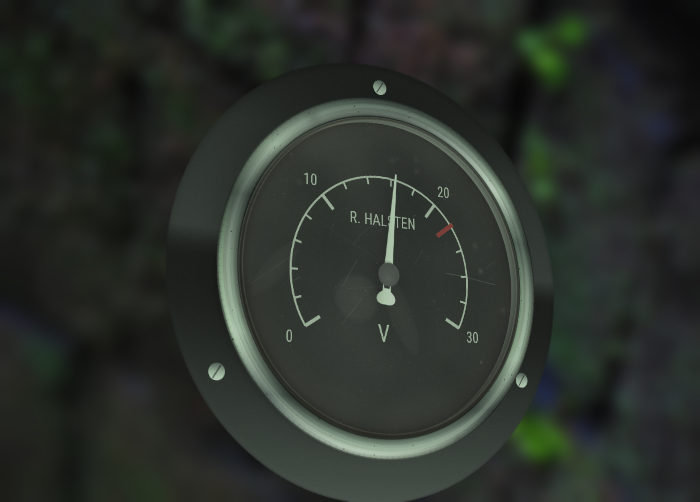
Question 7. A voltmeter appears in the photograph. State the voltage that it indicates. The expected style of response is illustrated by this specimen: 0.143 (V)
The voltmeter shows 16 (V)
